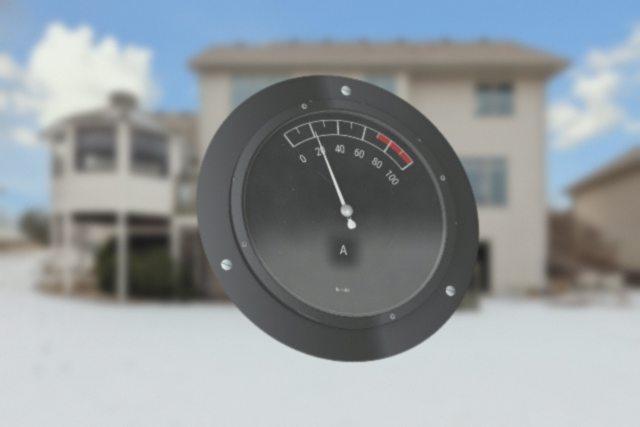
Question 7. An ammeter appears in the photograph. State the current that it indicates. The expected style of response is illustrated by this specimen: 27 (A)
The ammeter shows 20 (A)
